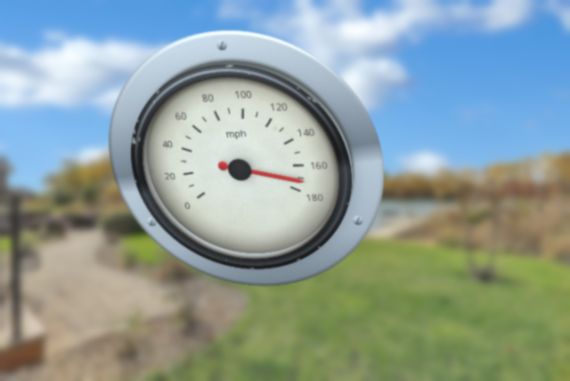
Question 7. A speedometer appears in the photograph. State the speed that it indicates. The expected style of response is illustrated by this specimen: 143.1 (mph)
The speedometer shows 170 (mph)
